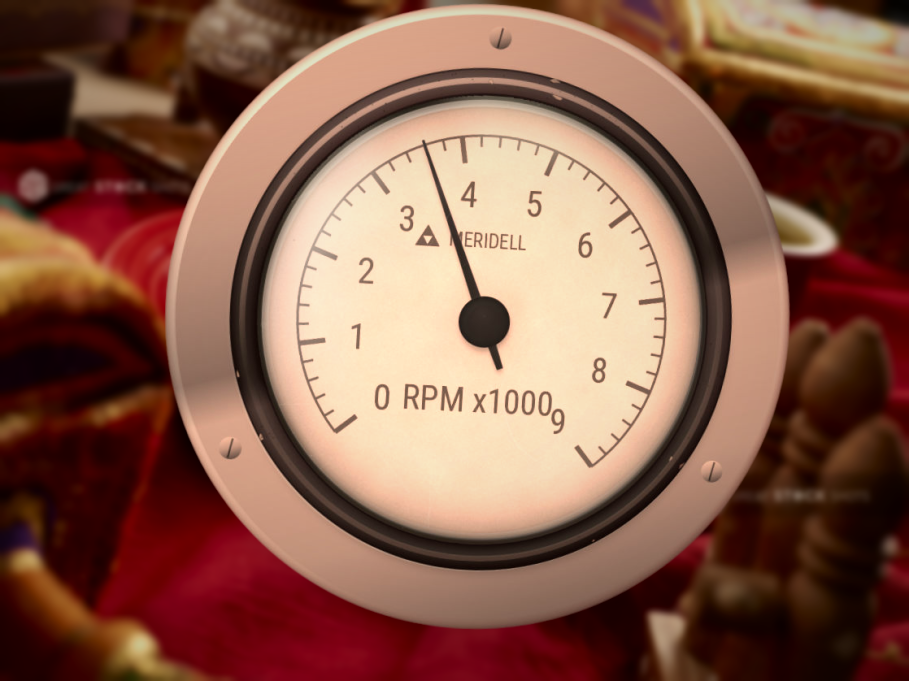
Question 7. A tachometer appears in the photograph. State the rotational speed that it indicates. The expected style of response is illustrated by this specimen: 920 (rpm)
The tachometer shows 3600 (rpm)
